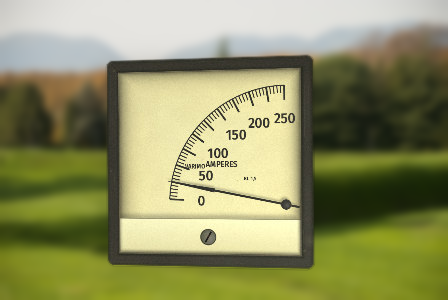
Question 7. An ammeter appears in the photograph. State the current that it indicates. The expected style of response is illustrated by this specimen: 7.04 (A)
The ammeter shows 25 (A)
